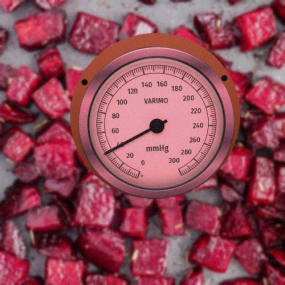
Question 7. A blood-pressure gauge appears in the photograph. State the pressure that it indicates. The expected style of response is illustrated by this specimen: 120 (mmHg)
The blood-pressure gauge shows 40 (mmHg)
